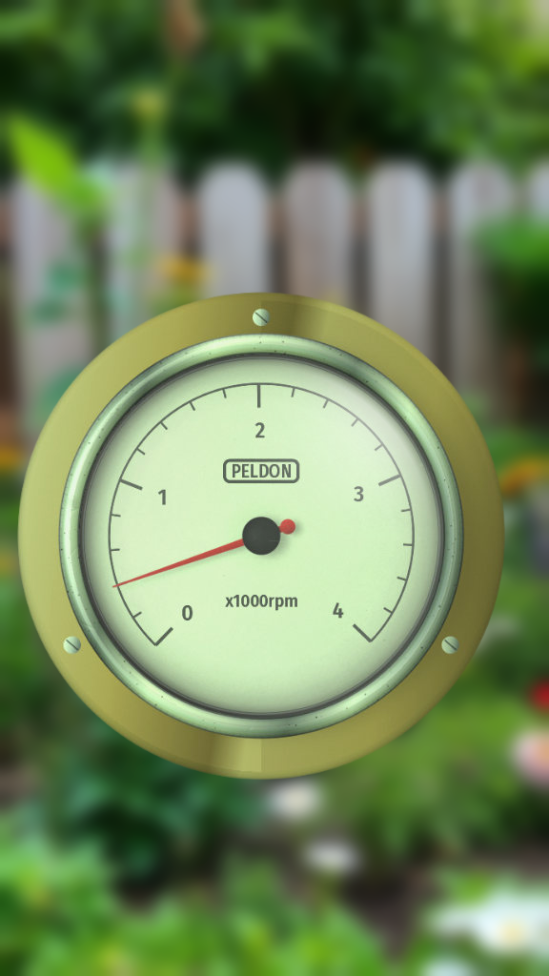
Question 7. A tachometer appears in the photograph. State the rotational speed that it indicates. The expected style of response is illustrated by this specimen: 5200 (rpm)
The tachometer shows 400 (rpm)
